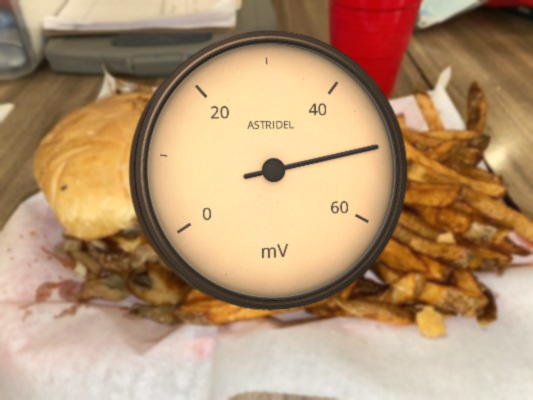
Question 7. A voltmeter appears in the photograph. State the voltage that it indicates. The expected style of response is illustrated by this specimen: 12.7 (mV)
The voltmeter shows 50 (mV)
